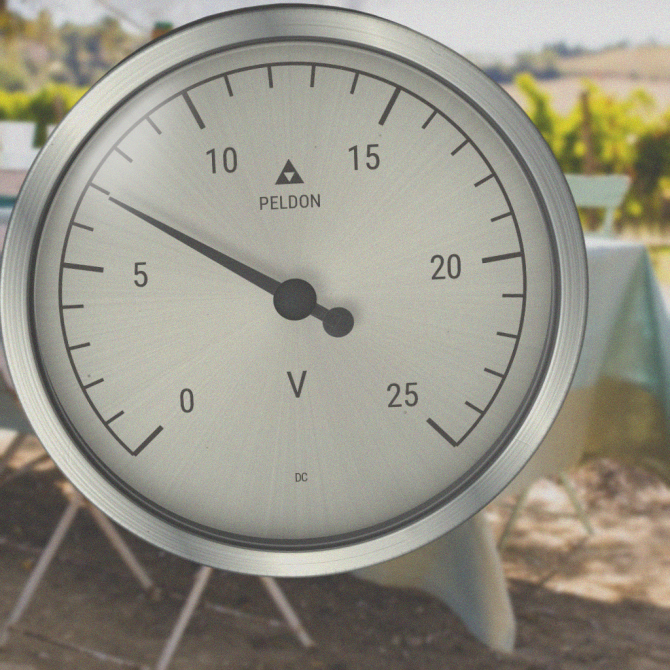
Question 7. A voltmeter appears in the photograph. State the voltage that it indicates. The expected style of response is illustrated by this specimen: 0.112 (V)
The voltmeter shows 7 (V)
